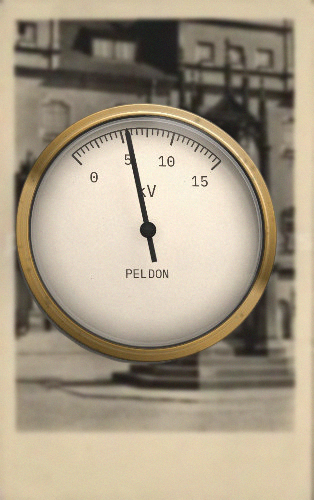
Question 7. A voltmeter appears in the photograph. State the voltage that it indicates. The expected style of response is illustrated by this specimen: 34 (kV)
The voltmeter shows 5.5 (kV)
